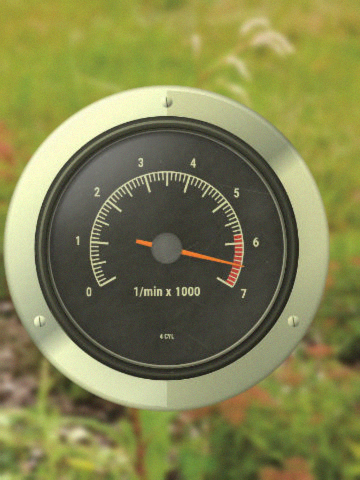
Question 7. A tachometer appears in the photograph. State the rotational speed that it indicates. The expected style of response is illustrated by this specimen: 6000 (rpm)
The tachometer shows 6500 (rpm)
